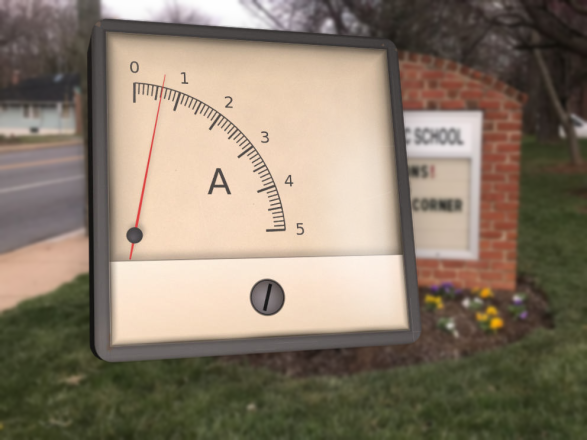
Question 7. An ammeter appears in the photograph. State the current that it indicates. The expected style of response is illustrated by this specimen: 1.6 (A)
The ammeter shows 0.6 (A)
